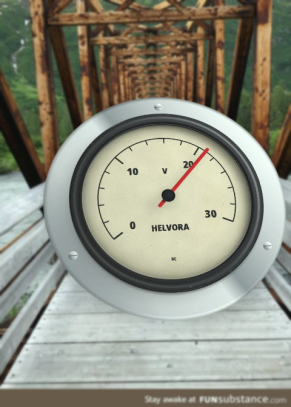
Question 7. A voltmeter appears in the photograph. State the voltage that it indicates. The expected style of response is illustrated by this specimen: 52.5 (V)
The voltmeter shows 21 (V)
